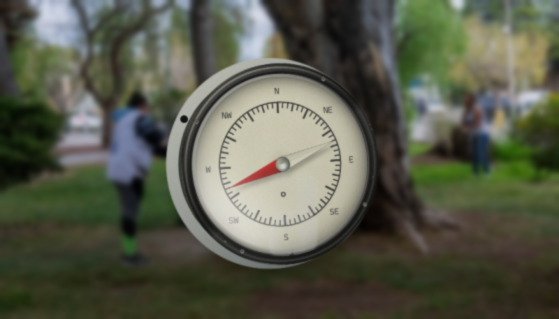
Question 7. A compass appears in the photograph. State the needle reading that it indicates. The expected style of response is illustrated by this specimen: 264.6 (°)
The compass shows 250 (°)
